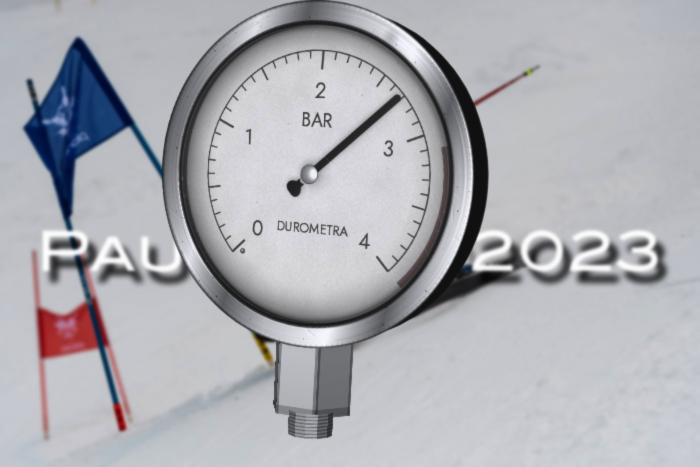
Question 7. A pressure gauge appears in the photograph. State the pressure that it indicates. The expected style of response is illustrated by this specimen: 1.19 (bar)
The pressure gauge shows 2.7 (bar)
